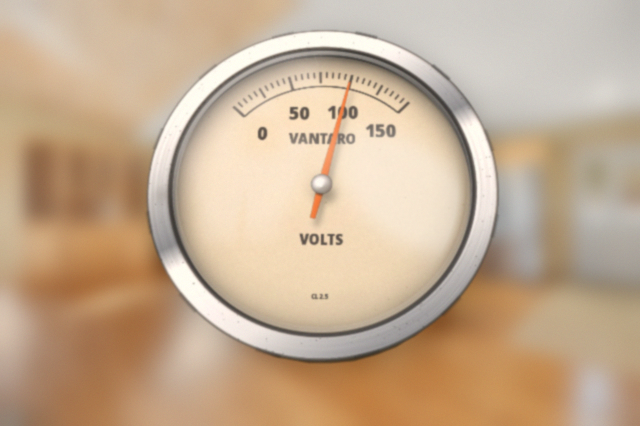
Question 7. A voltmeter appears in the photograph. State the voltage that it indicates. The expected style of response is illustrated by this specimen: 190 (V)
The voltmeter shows 100 (V)
